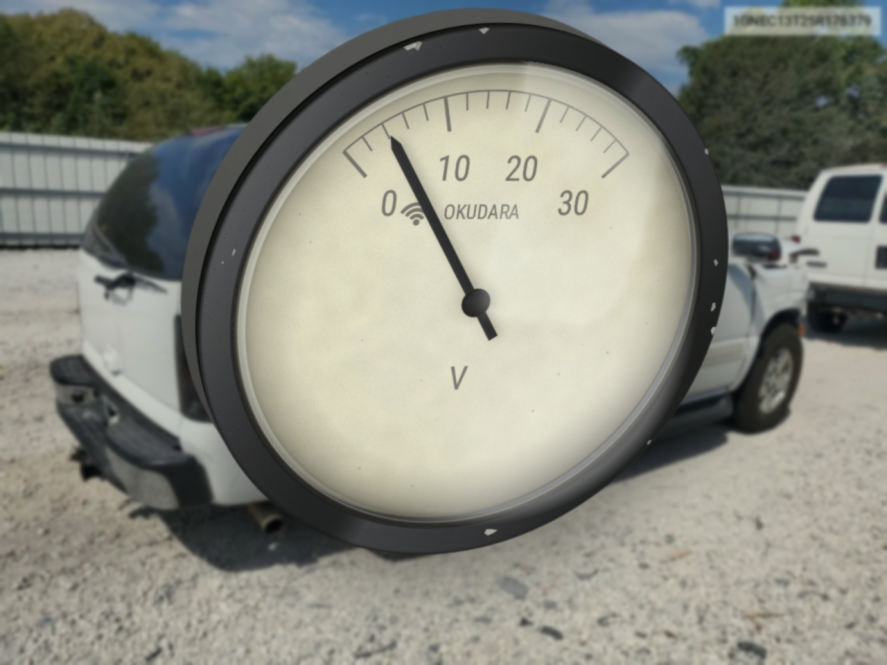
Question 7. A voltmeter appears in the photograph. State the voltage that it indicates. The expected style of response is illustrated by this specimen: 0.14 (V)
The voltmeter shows 4 (V)
